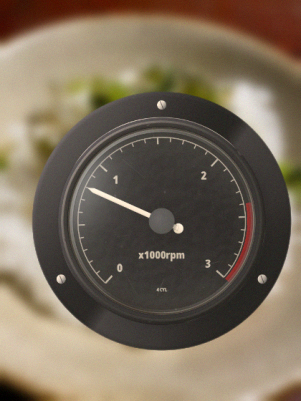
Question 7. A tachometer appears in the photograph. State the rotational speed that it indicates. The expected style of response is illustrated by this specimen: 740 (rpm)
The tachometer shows 800 (rpm)
